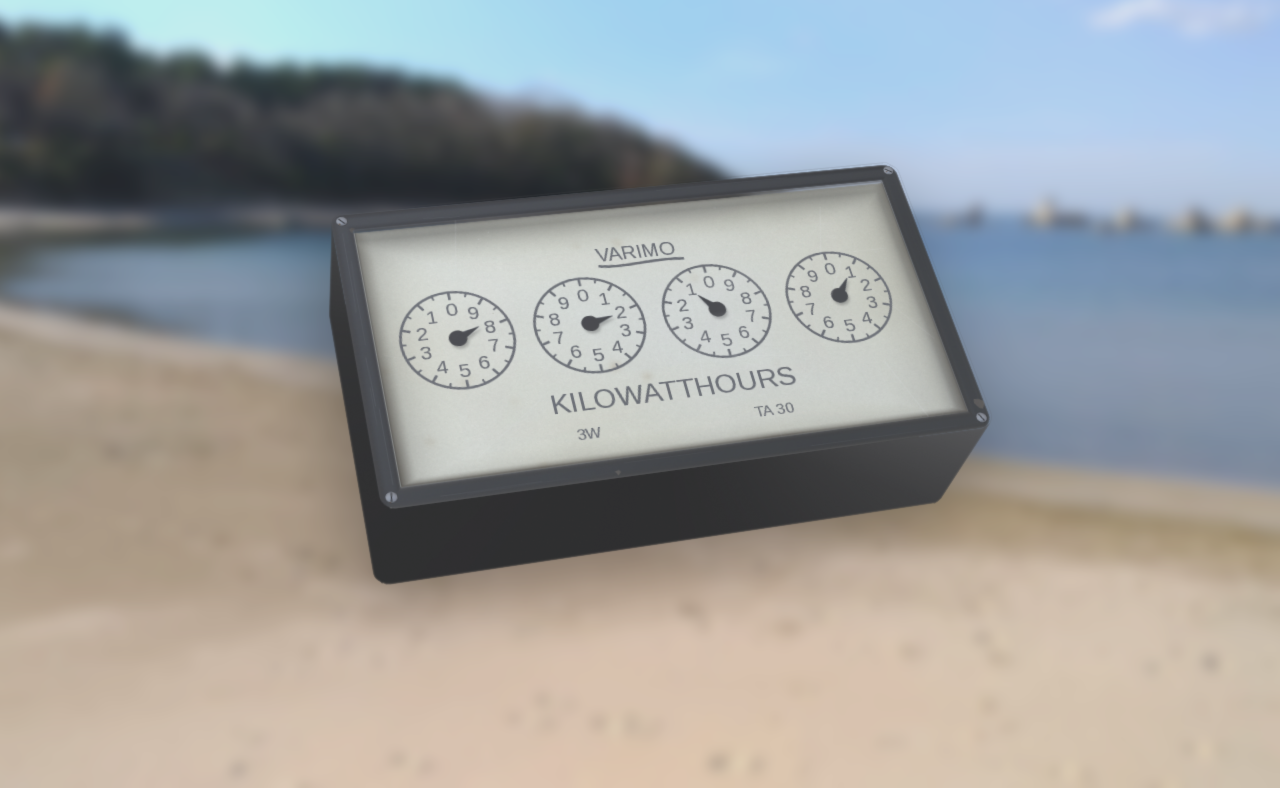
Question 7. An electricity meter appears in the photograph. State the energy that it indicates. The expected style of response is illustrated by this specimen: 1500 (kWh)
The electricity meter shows 8211 (kWh)
